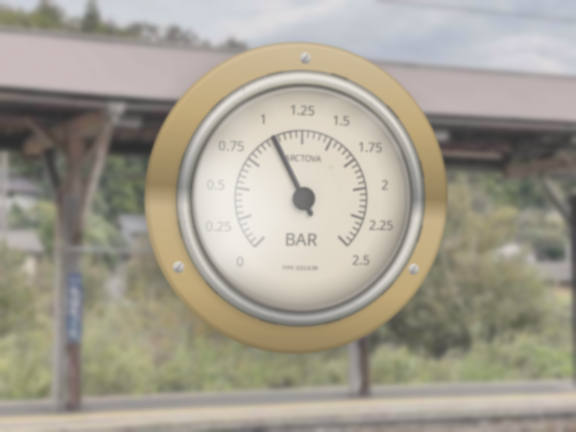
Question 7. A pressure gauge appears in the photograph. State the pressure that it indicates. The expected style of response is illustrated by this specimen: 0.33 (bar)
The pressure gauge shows 1 (bar)
